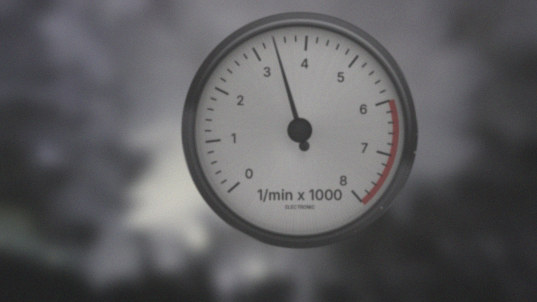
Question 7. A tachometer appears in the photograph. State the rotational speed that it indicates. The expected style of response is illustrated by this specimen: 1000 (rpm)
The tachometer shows 3400 (rpm)
